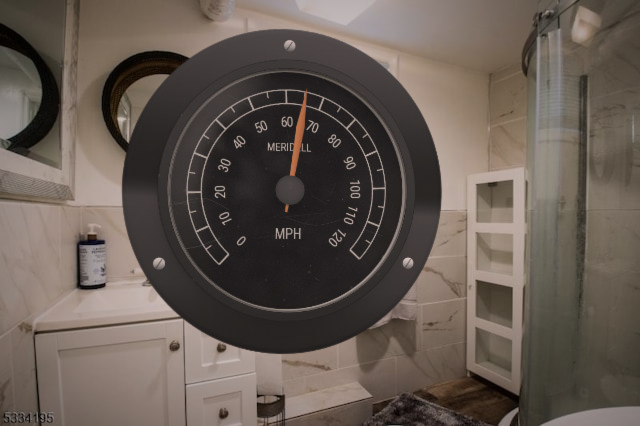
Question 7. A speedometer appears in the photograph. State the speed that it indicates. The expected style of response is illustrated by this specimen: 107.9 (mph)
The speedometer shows 65 (mph)
